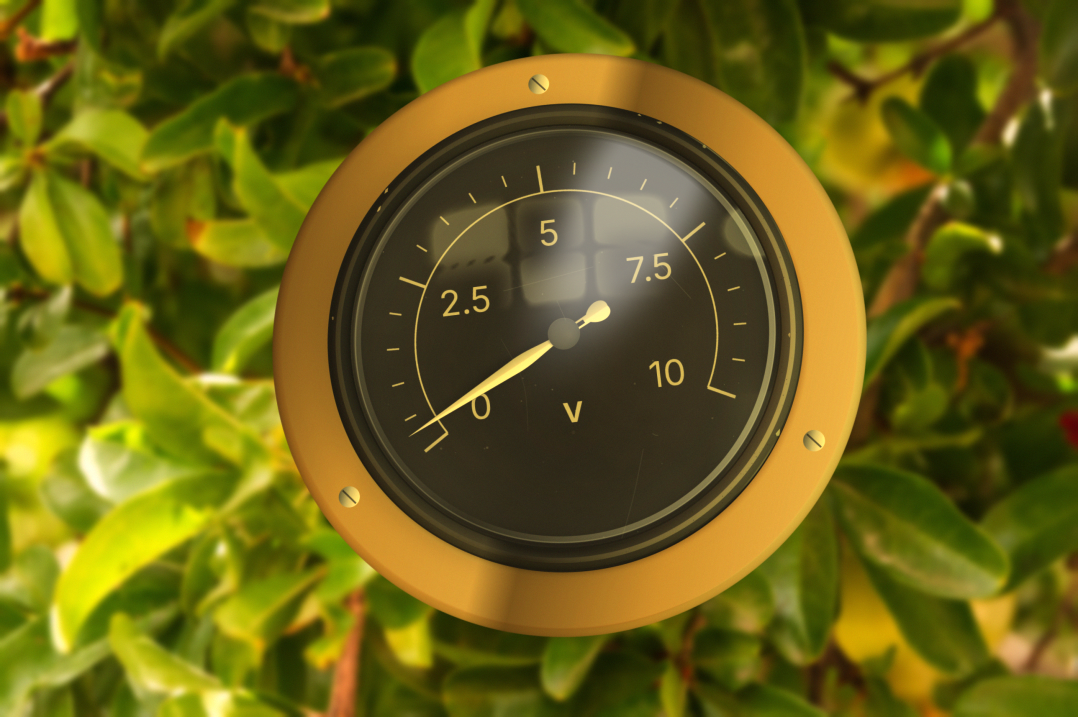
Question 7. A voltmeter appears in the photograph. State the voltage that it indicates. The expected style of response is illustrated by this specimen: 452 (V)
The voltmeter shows 0.25 (V)
